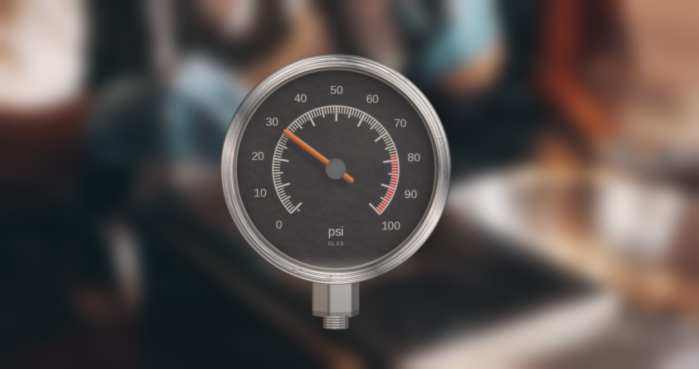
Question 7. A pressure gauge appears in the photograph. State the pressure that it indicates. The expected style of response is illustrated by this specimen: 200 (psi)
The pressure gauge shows 30 (psi)
